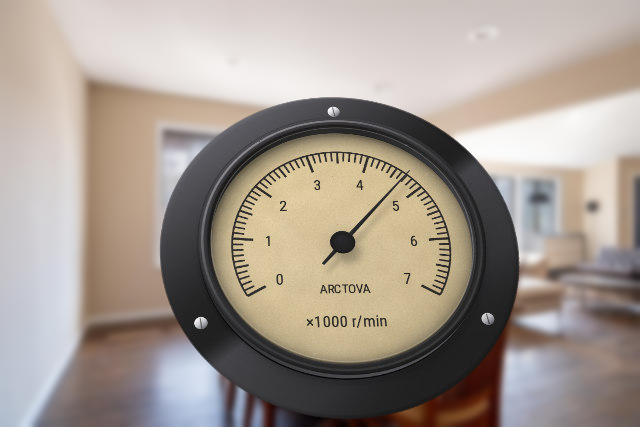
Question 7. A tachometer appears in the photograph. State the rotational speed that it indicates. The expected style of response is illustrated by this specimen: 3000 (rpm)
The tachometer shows 4700 (rpm)
